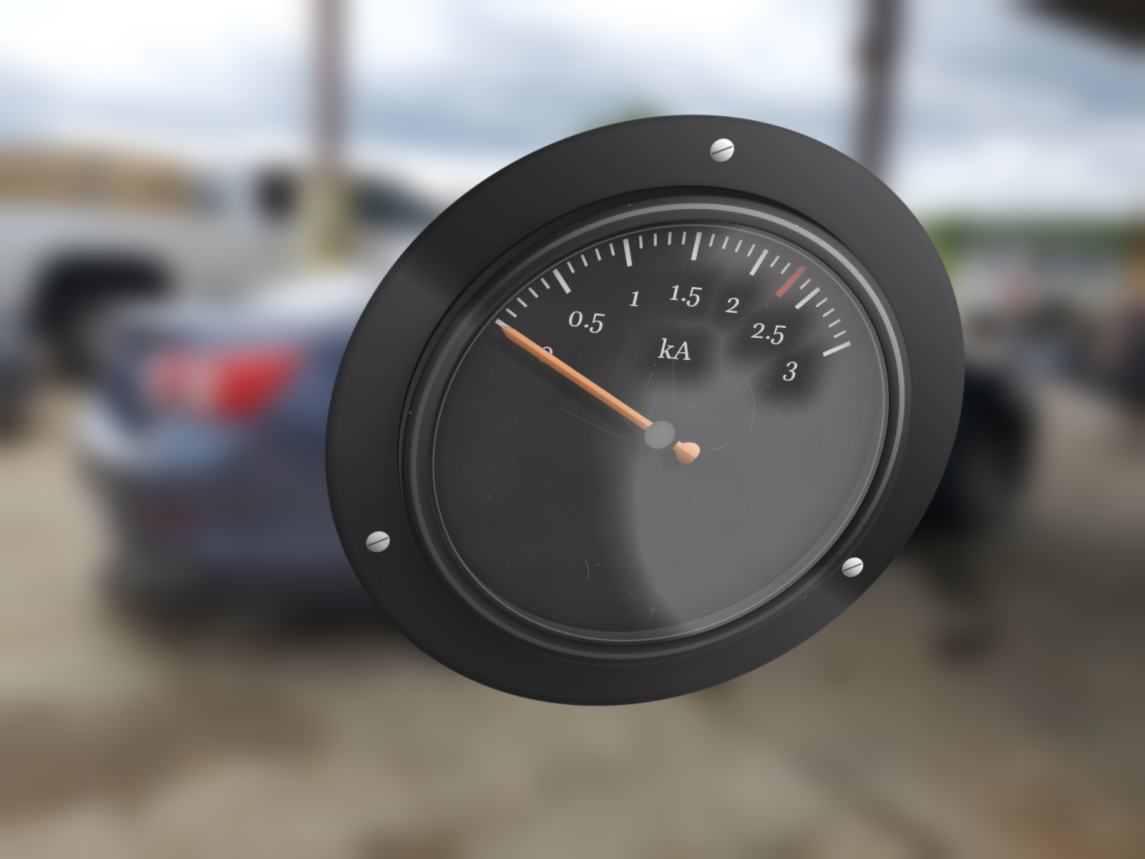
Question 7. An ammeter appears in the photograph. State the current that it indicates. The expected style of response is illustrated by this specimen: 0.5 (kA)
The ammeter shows 0 (kA)
